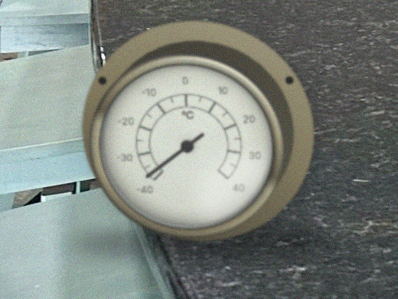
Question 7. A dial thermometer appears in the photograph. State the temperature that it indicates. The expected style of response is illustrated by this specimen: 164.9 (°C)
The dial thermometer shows -37.5 (°C)
